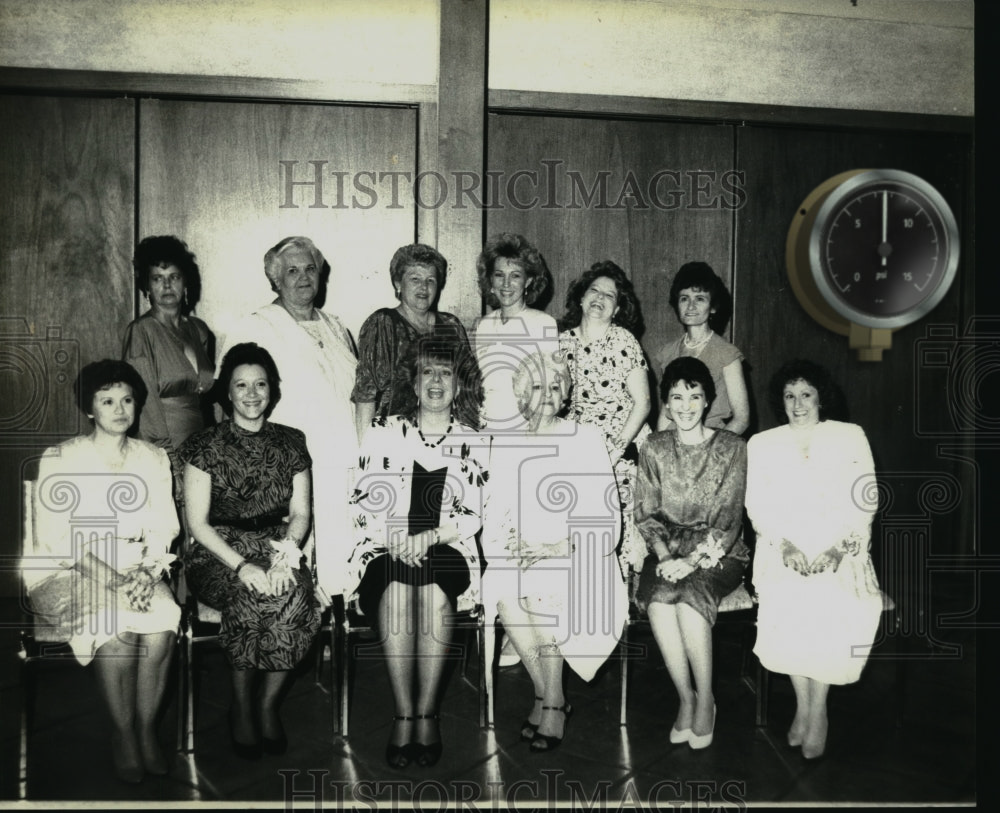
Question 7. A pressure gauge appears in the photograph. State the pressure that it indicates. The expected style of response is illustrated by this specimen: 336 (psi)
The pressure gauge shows 7.5 (psi)
